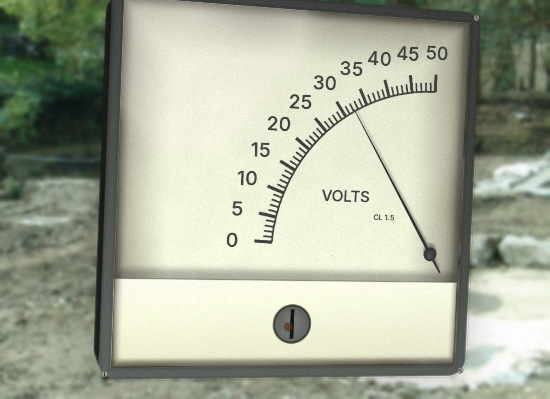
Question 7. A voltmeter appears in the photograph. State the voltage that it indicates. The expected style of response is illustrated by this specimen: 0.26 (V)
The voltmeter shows 32 (V)
